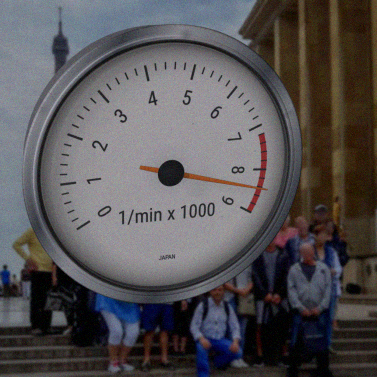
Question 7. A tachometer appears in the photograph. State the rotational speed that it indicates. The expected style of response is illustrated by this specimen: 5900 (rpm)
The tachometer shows 8400 (rpm)
